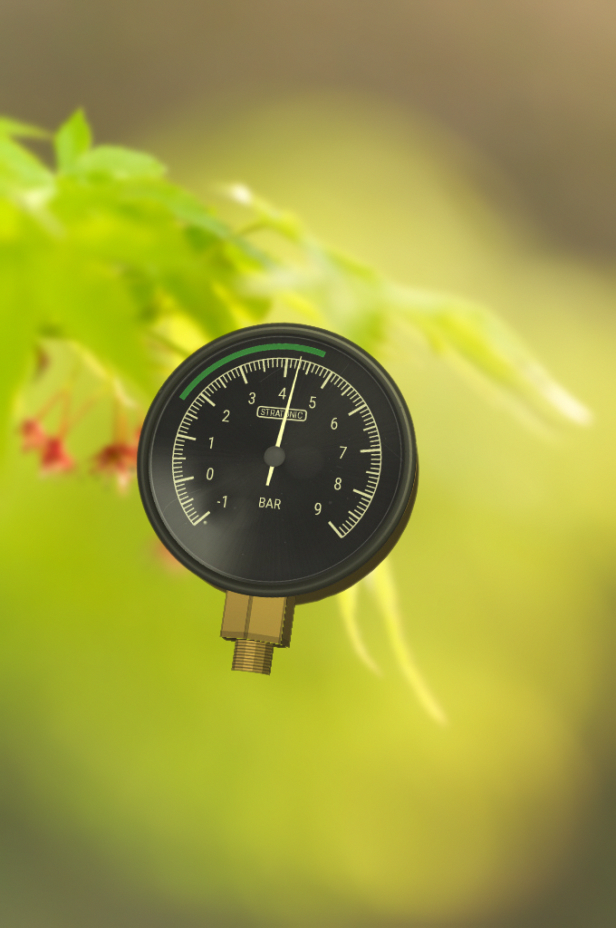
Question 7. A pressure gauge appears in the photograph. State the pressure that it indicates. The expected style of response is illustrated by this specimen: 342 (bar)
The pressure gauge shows 4.3 (bar)
